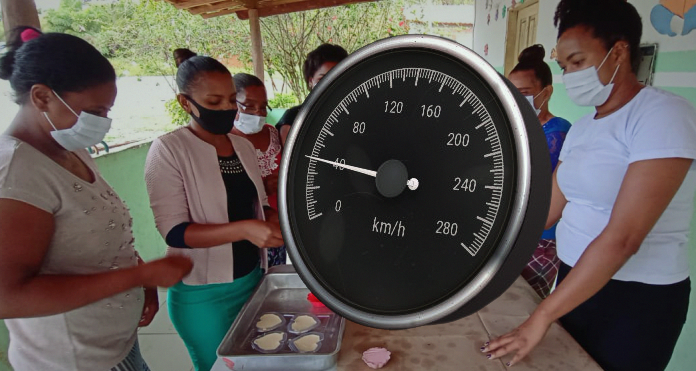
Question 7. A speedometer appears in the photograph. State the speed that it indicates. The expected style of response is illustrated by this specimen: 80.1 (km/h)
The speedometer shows 40 (km/h)
